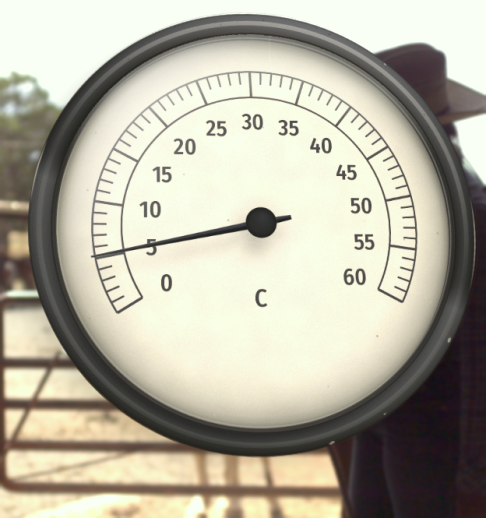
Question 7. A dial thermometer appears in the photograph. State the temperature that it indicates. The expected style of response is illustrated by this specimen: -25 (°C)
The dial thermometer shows 5 (°C)
